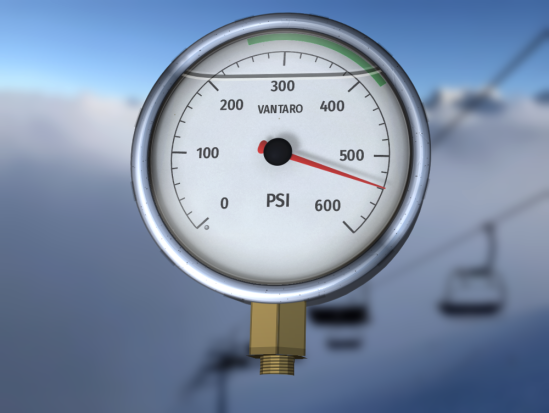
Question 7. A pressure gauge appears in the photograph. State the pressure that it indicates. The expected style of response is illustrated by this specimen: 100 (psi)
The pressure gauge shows 540 (psi)
